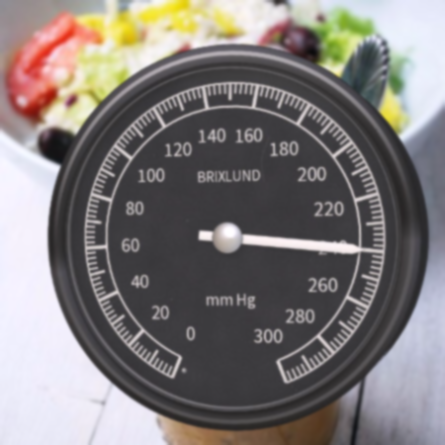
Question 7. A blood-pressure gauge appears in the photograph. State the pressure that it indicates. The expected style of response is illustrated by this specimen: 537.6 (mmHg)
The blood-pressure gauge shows 240 (mmHg)
